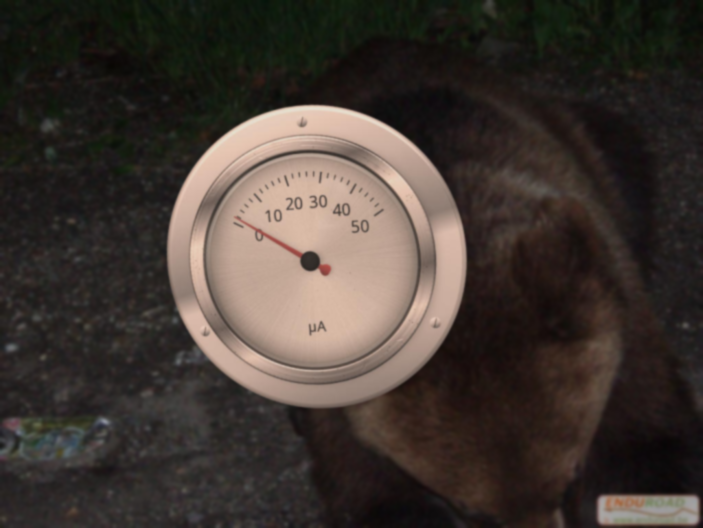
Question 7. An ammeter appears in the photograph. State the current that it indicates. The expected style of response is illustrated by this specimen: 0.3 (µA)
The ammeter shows 2 (µA)
